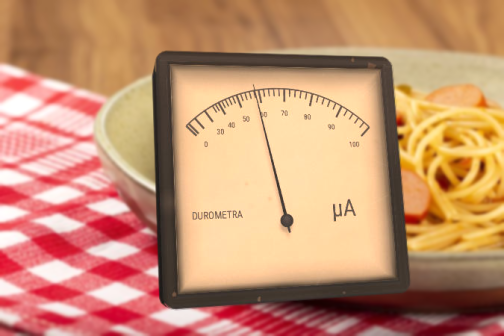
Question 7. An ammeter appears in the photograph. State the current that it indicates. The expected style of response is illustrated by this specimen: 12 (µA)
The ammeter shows 58 (µA)
